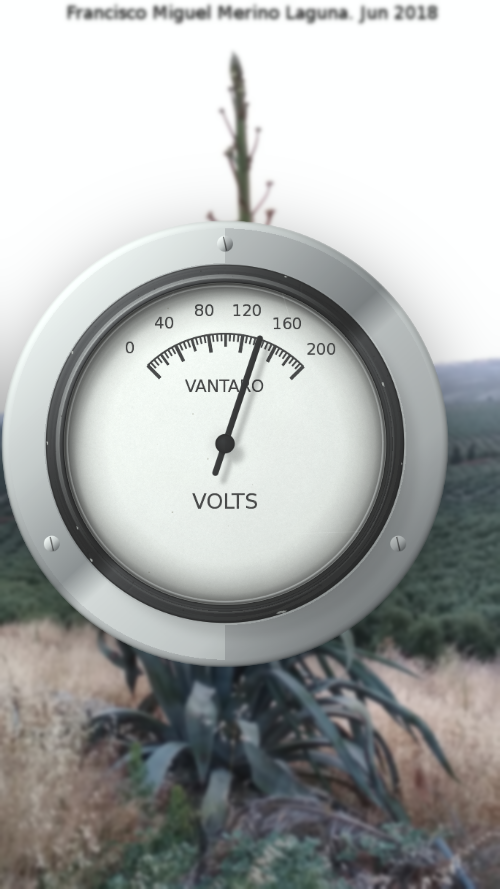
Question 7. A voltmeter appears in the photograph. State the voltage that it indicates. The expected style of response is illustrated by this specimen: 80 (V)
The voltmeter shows 140 (V)
